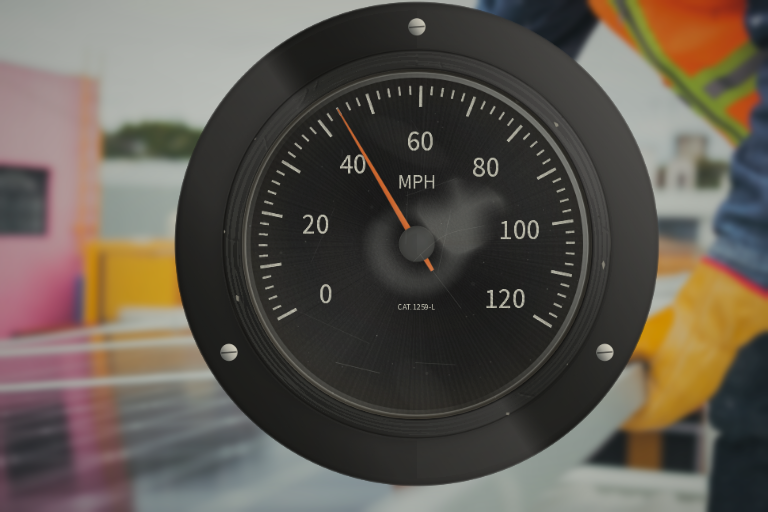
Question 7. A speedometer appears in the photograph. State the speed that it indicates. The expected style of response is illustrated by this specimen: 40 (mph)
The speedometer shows 44 (mph)
